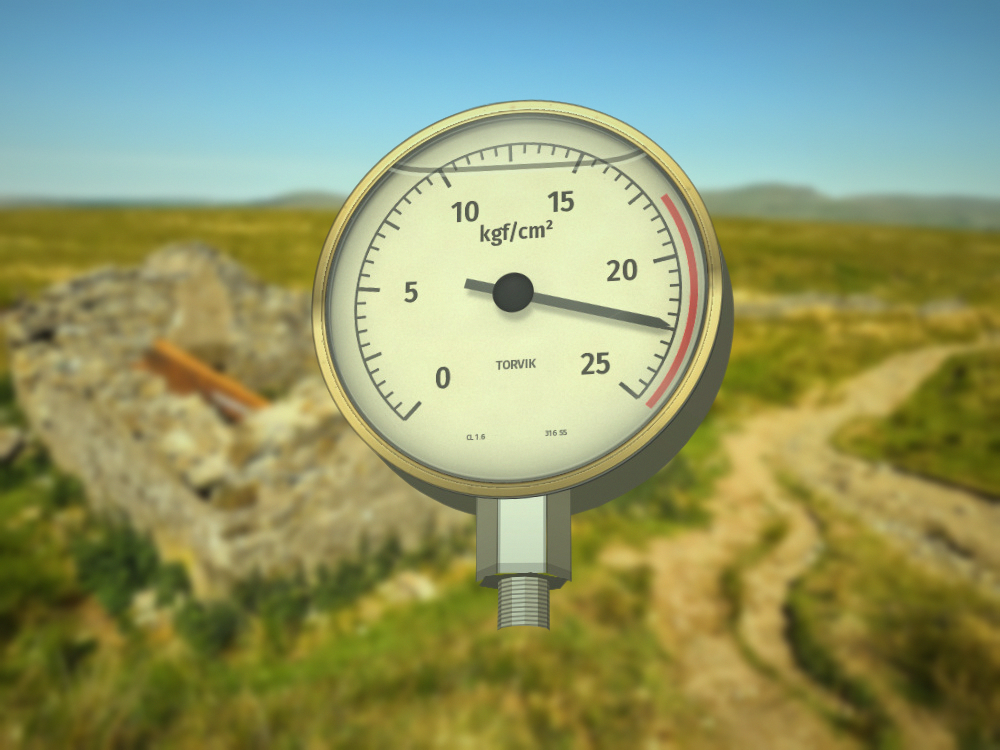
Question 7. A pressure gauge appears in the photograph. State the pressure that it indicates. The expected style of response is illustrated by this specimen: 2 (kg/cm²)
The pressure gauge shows 22.5 (kg/cm²)
